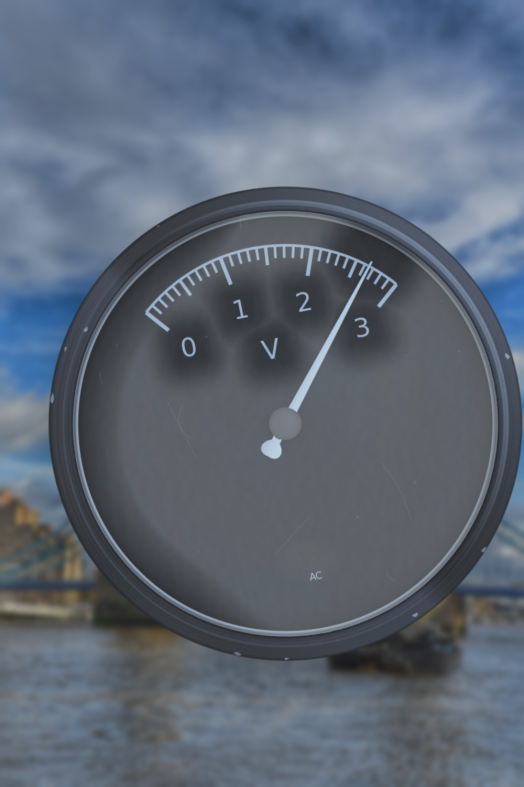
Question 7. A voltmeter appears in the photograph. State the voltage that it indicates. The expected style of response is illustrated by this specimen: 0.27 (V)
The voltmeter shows 2.65 (V)
